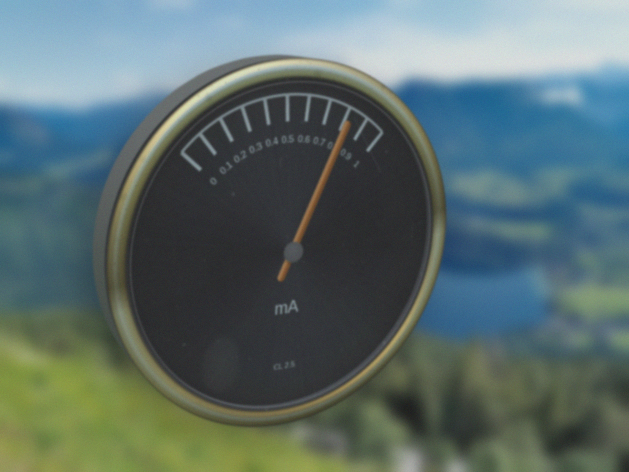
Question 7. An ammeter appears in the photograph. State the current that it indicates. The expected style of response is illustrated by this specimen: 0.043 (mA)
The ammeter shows 0.8 (mA)
